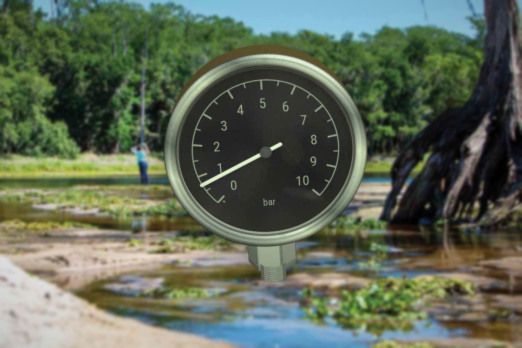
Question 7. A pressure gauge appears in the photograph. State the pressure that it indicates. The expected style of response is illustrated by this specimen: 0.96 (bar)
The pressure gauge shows 0.75 (bar)
